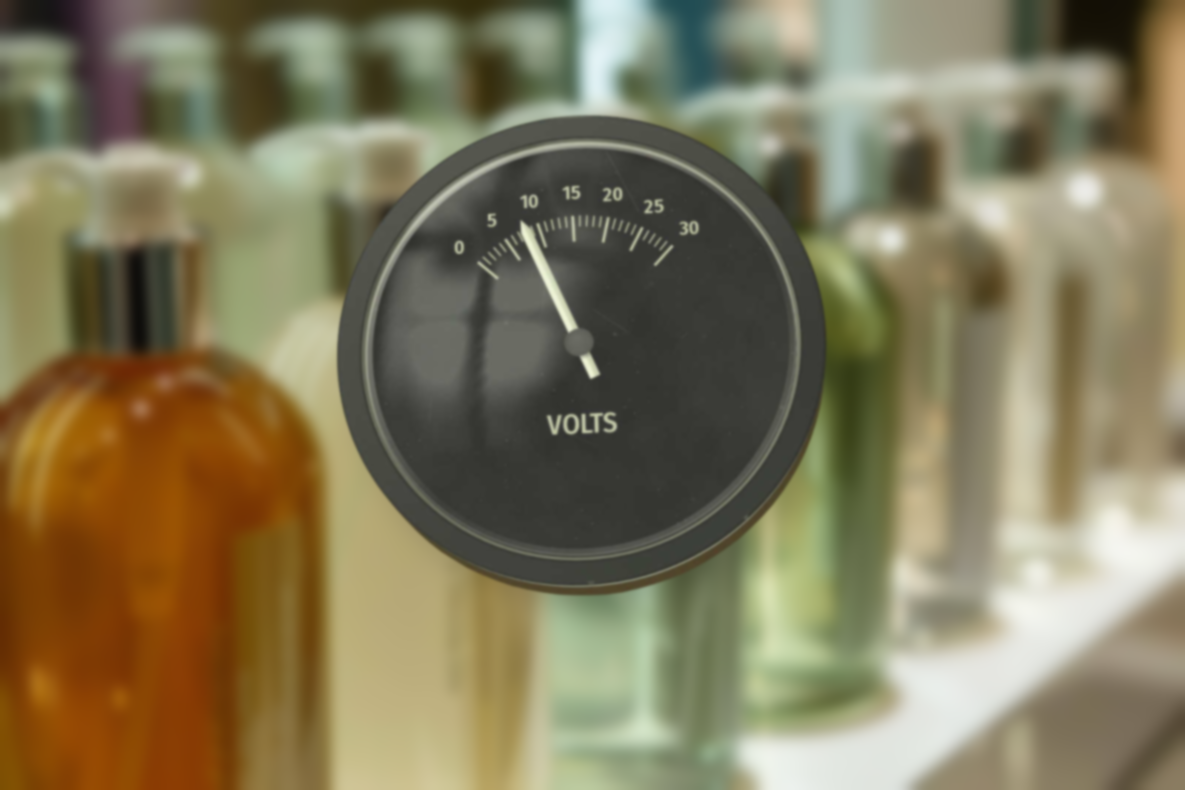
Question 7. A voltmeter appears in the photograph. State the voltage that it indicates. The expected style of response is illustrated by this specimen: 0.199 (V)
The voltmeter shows 8 (V)
